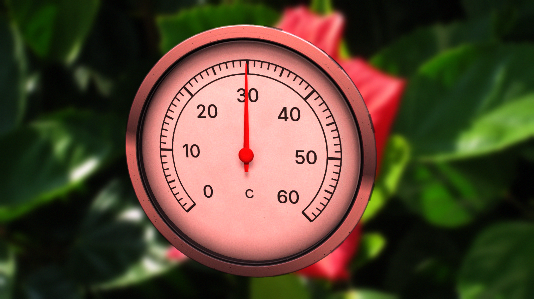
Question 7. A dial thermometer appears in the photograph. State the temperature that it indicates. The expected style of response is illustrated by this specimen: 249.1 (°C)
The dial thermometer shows 30 (°C)
